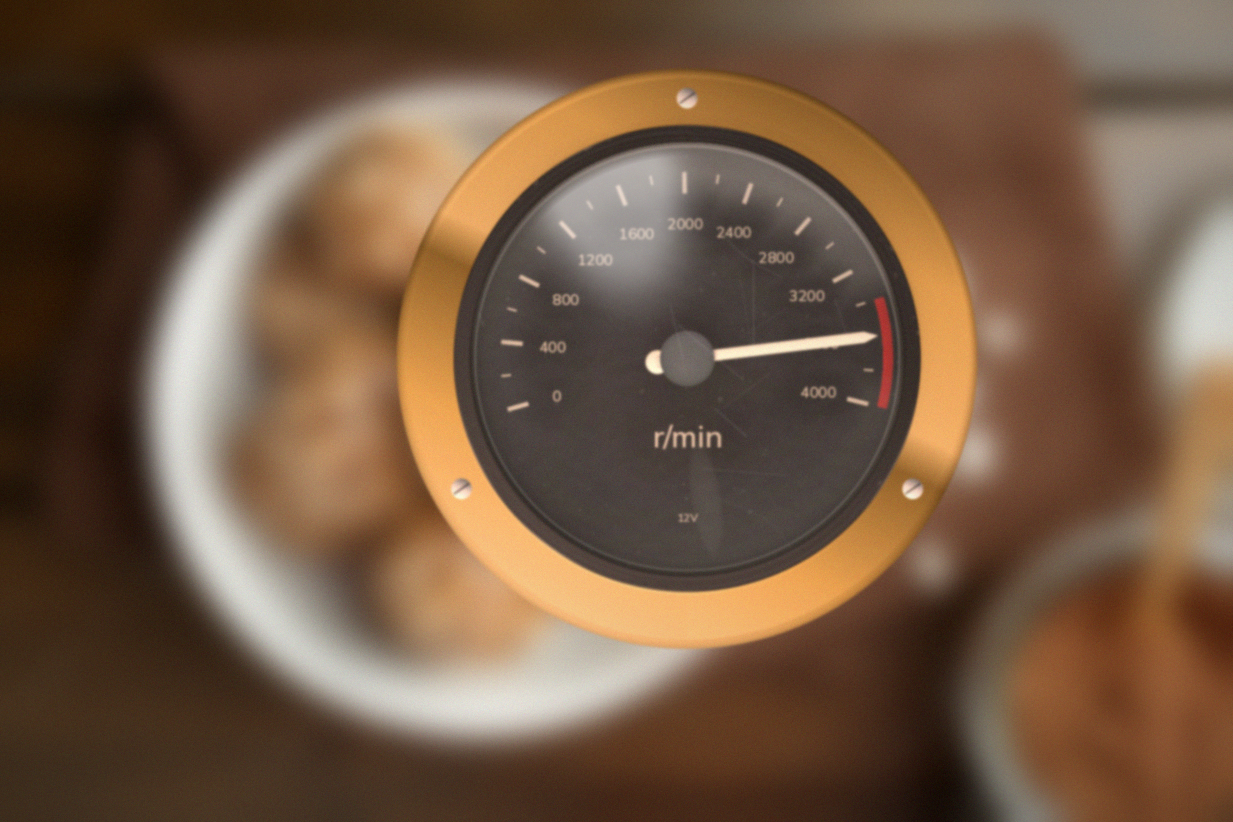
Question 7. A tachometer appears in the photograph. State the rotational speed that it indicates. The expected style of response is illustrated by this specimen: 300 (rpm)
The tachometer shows 3600 (rpm)
